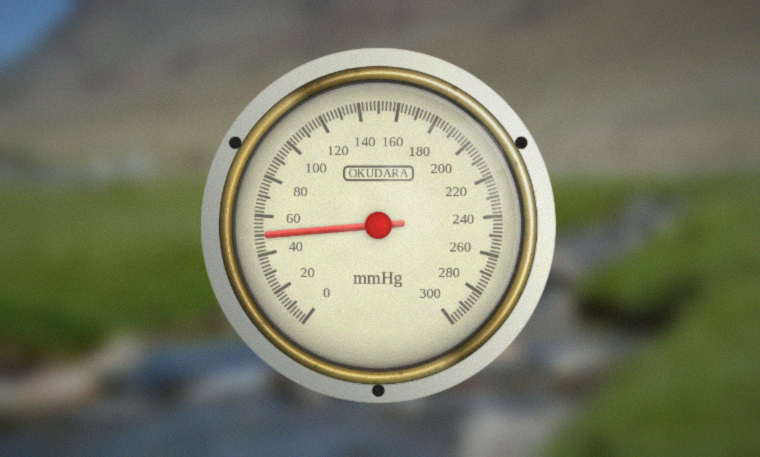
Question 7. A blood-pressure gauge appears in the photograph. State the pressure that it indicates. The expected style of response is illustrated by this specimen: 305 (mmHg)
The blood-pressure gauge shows 50 (mmHg)
